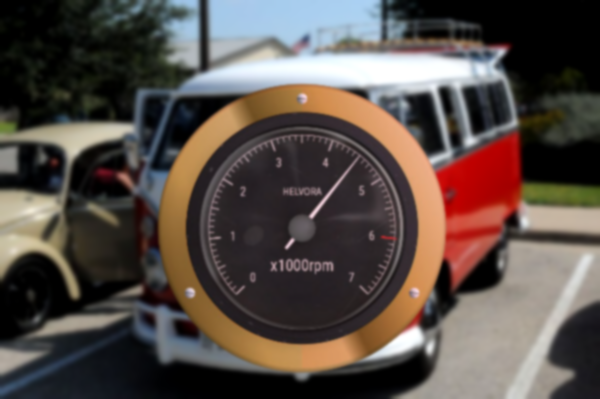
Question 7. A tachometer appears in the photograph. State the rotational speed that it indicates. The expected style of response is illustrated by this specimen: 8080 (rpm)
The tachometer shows 4500 (rpm)
